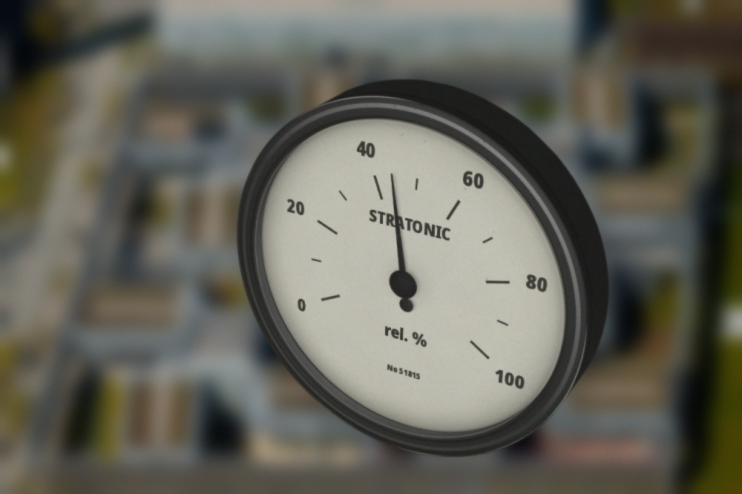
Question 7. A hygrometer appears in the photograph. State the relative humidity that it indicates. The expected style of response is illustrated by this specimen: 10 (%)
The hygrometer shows 45 (%)
